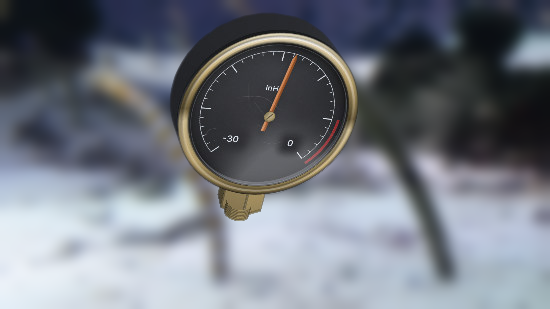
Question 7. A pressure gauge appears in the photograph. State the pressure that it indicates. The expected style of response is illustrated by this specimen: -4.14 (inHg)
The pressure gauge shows -14 (inHg)
